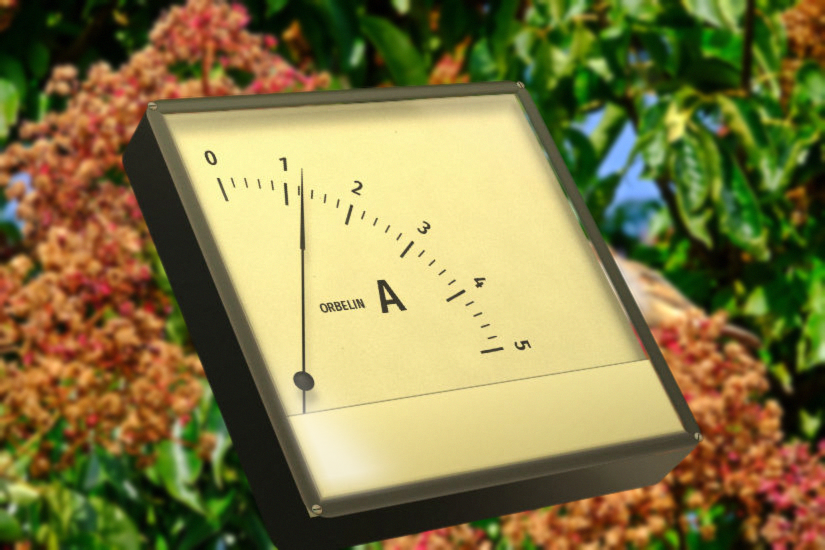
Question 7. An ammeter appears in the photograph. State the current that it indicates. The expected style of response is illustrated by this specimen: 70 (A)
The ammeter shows 1.2 (A)
